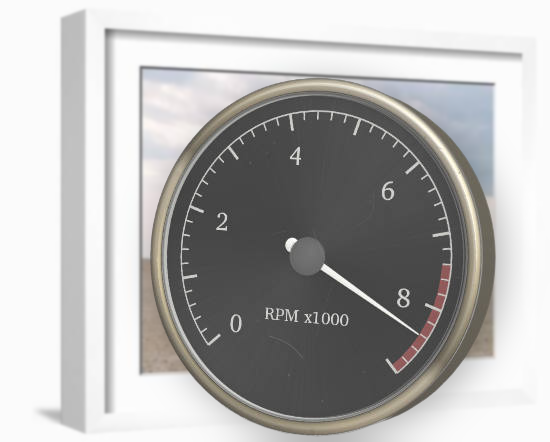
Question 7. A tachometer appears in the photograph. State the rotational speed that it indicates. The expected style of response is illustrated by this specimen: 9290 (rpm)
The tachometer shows 8400 (rpm)
